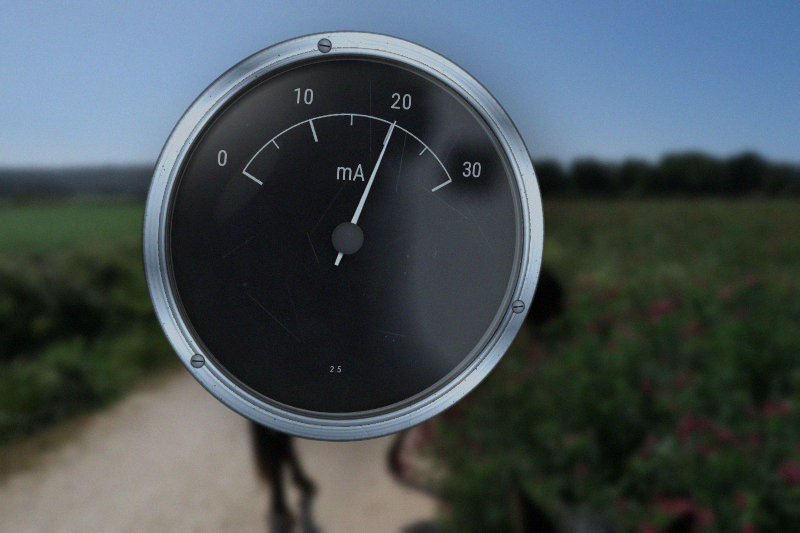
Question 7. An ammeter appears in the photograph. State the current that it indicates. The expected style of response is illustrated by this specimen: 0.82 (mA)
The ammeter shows 20 (mA)
